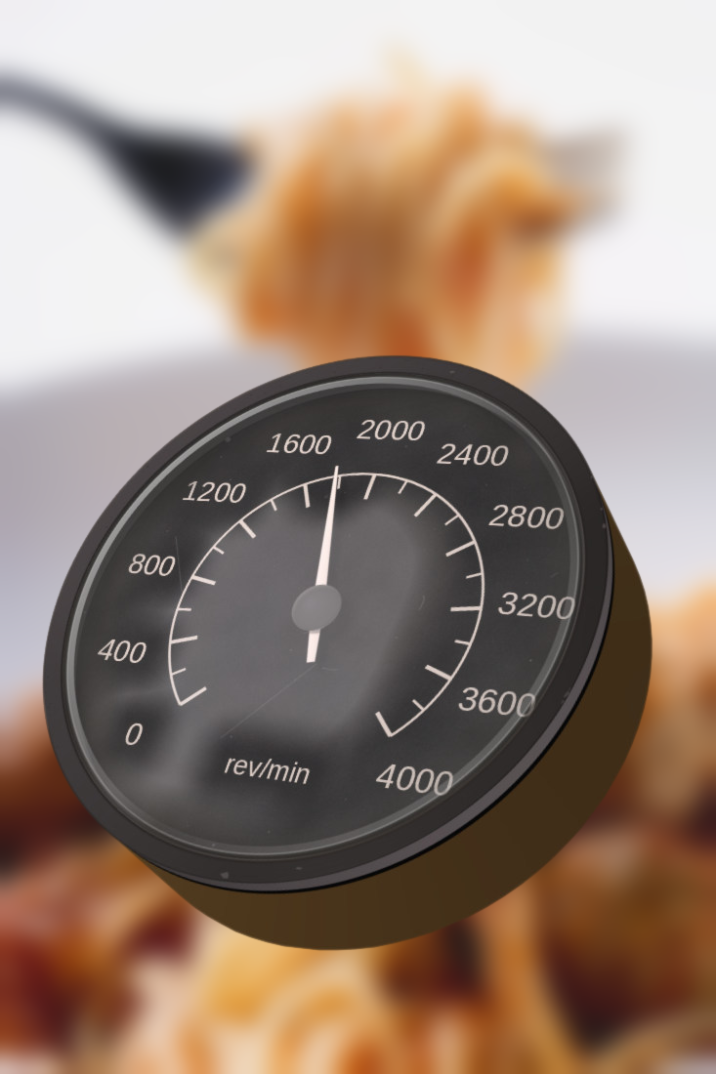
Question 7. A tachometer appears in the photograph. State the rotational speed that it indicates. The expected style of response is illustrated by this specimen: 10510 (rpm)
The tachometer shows 1800 (rpm)
